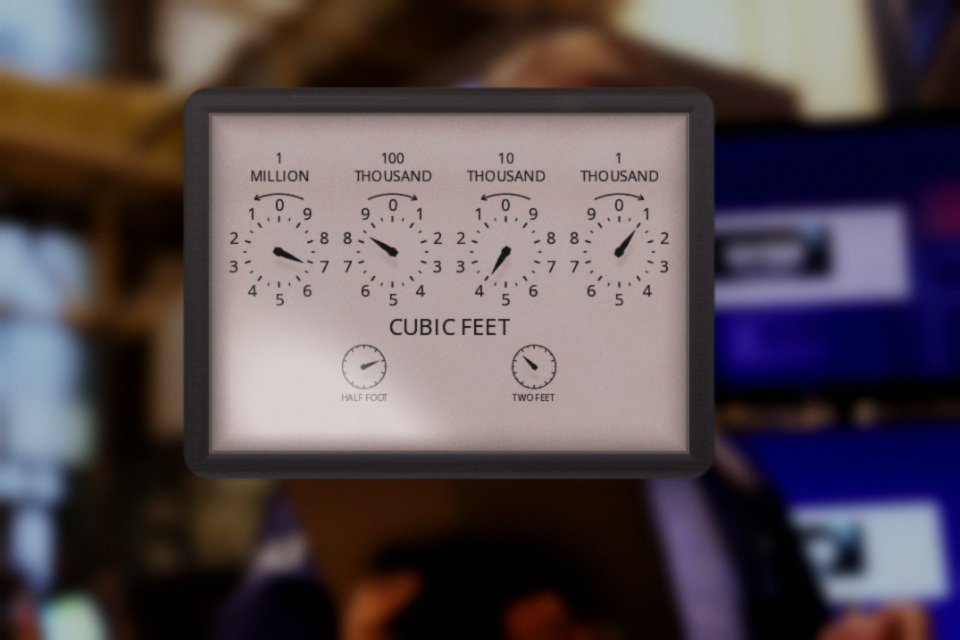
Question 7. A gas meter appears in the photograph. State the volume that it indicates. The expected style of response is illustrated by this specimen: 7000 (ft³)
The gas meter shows 684100 (ft³)
